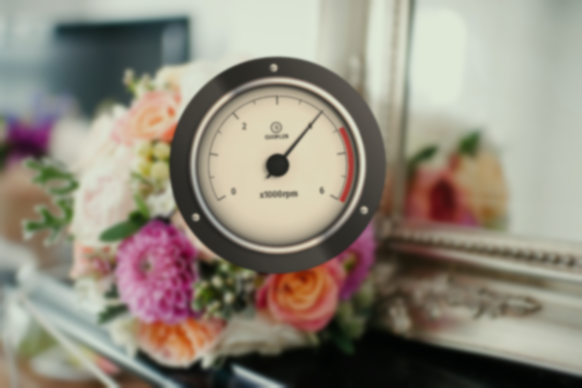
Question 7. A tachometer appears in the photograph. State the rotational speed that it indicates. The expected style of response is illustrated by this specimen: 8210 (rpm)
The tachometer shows 4000 (rpm)
